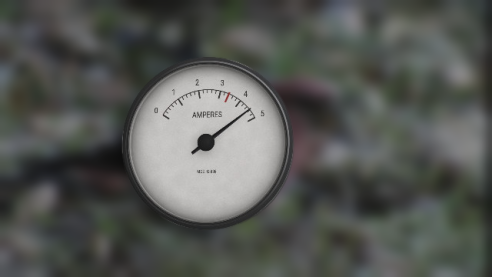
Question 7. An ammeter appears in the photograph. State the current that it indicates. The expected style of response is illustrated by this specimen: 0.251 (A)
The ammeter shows 4.6 (A)
